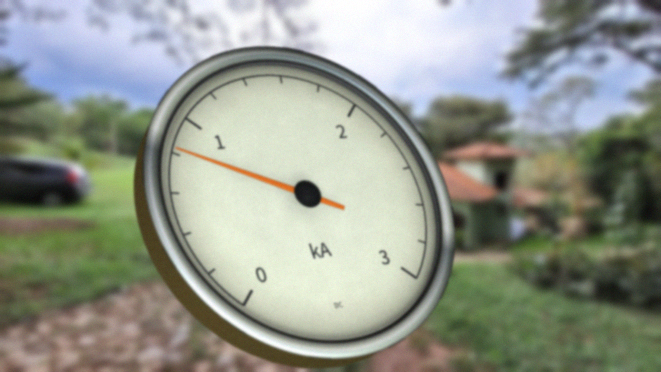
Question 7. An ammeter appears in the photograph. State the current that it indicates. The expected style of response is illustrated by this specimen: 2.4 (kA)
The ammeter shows 0.8 (kA)
